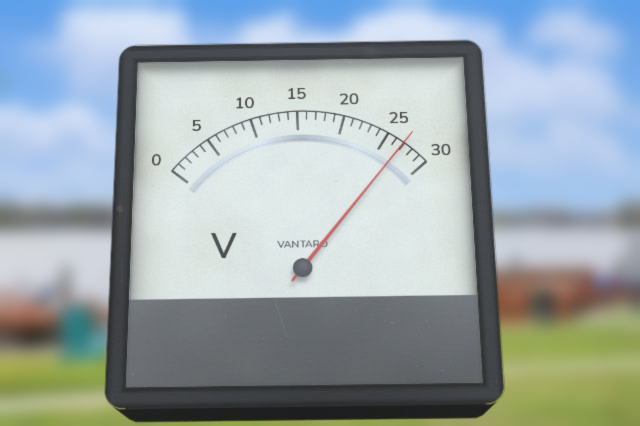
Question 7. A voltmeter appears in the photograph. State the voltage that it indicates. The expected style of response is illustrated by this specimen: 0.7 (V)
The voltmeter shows 27 (V)
